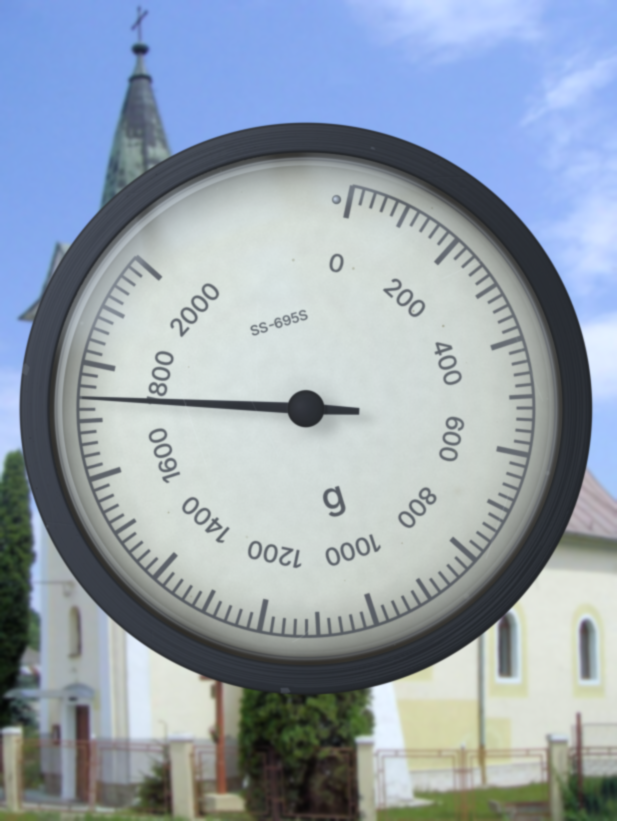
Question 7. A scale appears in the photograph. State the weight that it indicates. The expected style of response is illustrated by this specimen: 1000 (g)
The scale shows 1740 (g)
